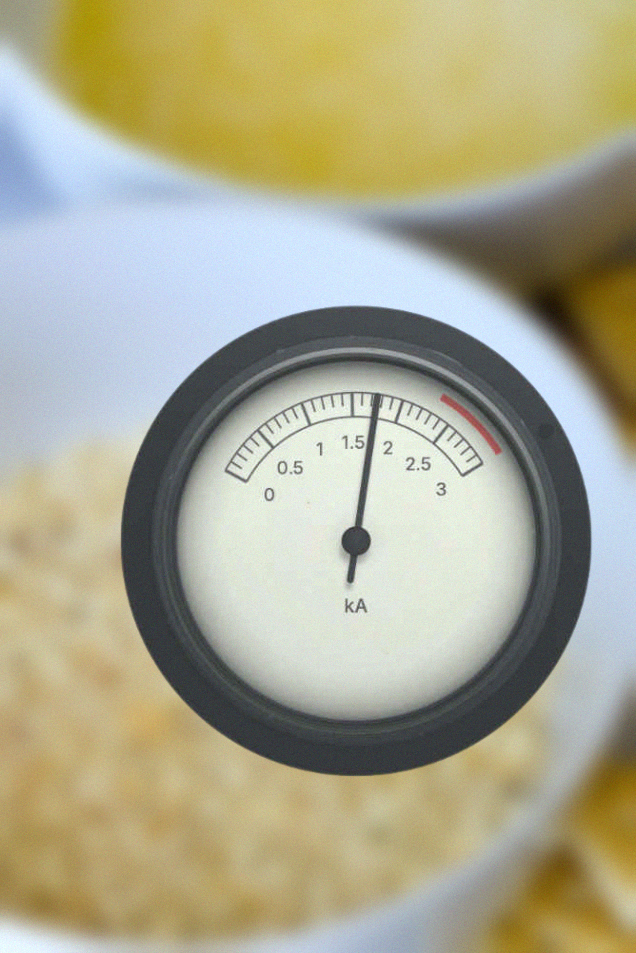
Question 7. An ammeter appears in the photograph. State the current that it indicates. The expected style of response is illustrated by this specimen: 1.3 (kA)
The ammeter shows 1.75 (kA)
